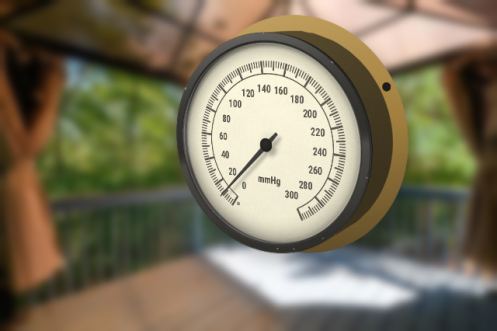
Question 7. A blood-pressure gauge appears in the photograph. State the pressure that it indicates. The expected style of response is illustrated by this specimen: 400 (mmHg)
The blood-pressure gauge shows 10 (mmHg)
